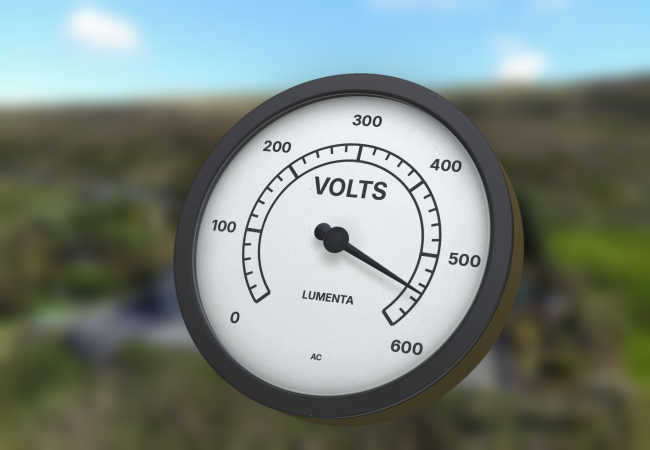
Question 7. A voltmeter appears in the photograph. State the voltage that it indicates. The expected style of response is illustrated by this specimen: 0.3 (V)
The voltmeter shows 550 (V)
